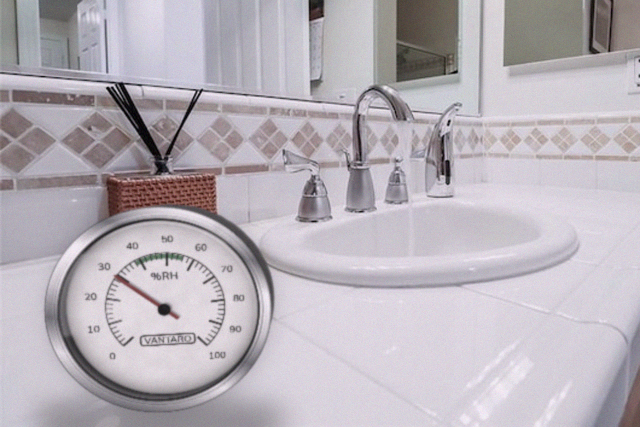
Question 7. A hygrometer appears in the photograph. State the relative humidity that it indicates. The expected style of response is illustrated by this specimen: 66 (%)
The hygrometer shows 30 (%)
